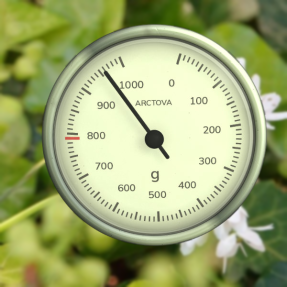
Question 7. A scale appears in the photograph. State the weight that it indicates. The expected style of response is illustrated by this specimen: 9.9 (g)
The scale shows 960 (g)
